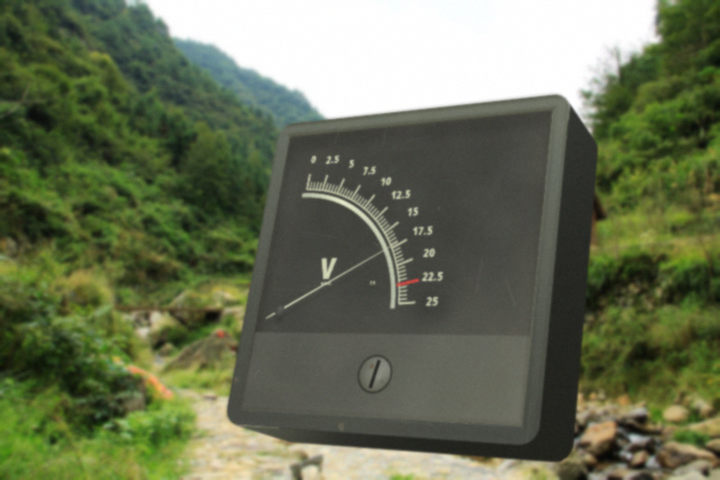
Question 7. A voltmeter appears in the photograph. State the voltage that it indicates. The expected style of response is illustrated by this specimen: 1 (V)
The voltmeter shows 17.5 (V)
